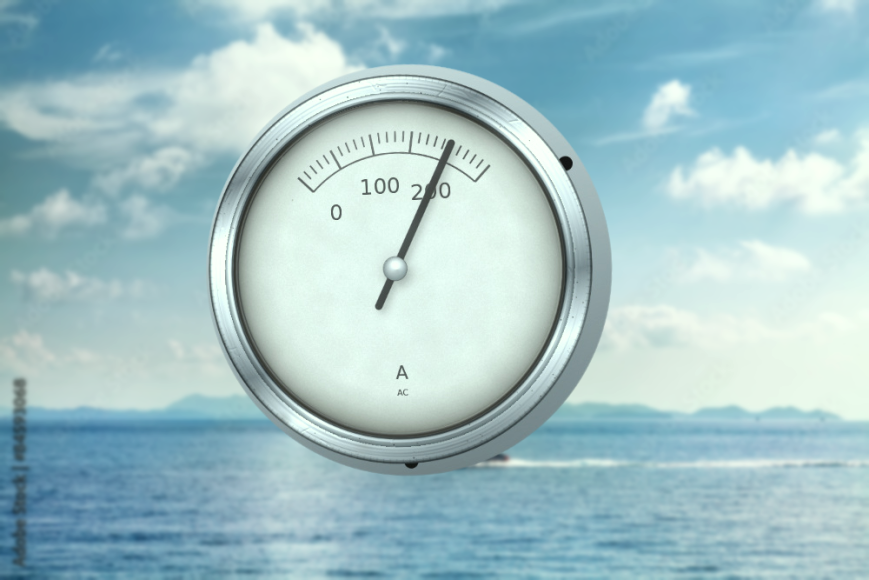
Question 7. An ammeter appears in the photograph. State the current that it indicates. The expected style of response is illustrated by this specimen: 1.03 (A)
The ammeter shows 200 (A)
